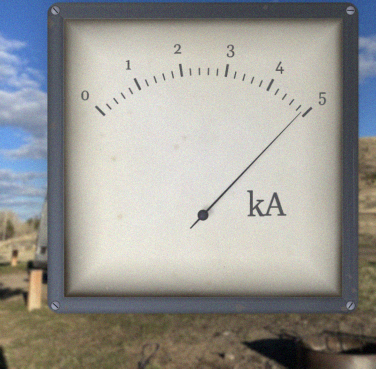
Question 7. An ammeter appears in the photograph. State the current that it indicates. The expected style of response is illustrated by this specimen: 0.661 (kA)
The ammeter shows 4.9 (kA)
